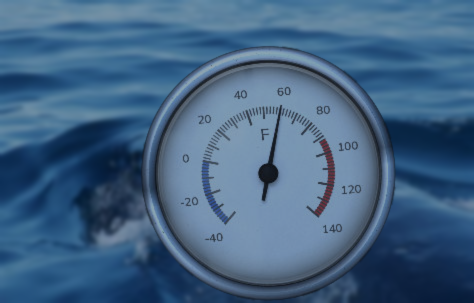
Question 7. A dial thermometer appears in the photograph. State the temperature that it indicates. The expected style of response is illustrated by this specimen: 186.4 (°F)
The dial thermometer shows 60 (°F)
